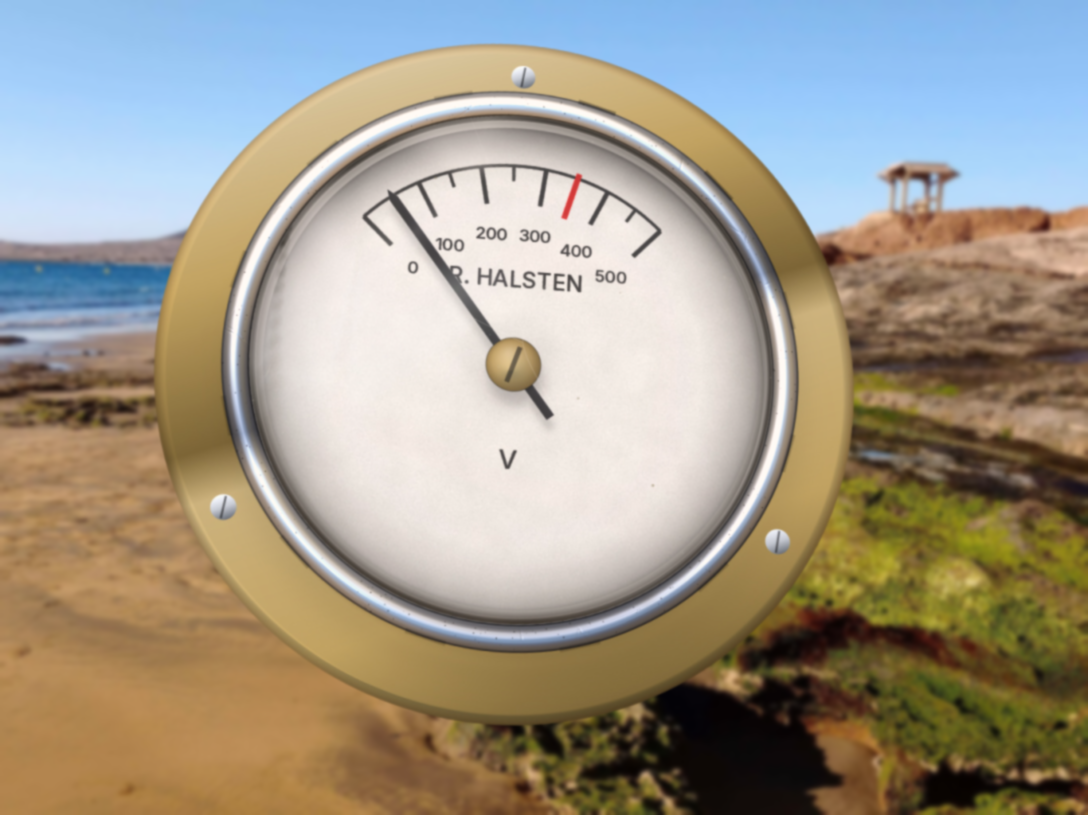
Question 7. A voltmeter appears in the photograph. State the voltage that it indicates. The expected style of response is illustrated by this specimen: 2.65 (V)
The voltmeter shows 50 (V)
